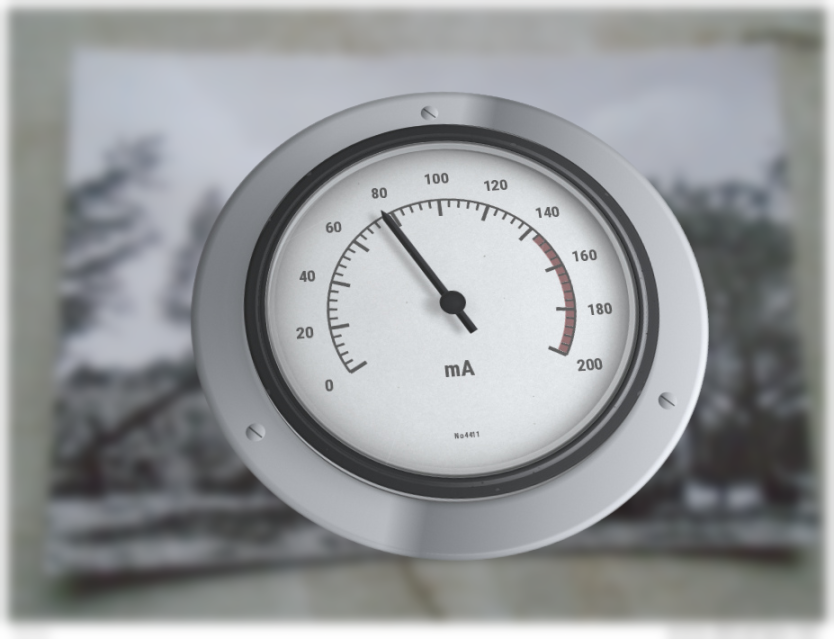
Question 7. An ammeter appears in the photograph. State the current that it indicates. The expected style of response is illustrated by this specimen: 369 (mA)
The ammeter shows 76 (mA)
